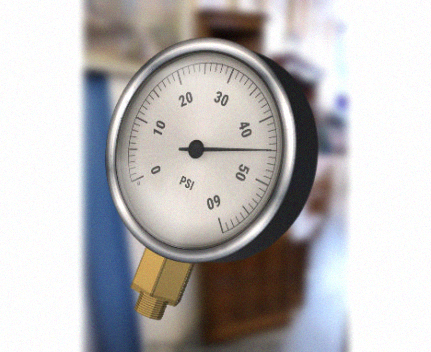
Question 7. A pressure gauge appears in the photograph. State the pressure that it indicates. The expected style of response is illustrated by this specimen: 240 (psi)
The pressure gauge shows 45 (psi)
